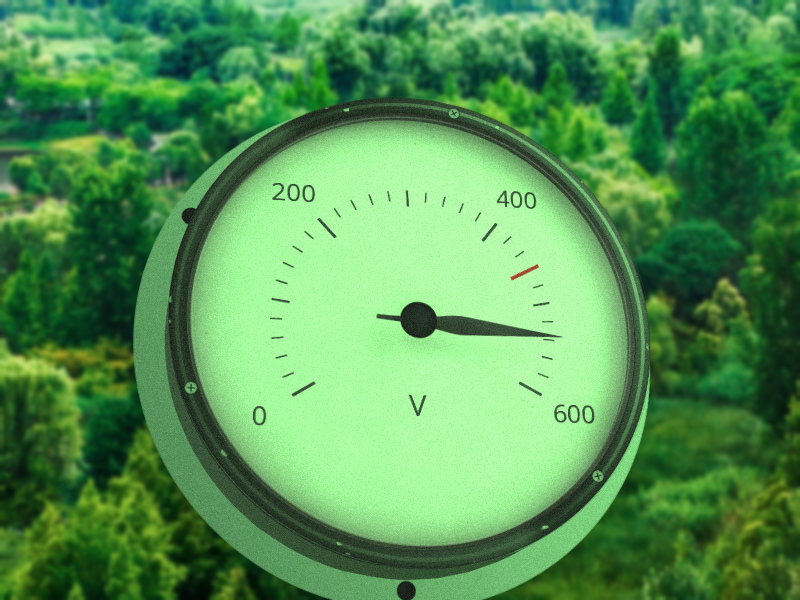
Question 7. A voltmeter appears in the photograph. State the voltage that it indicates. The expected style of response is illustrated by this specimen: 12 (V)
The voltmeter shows 540 (V)
